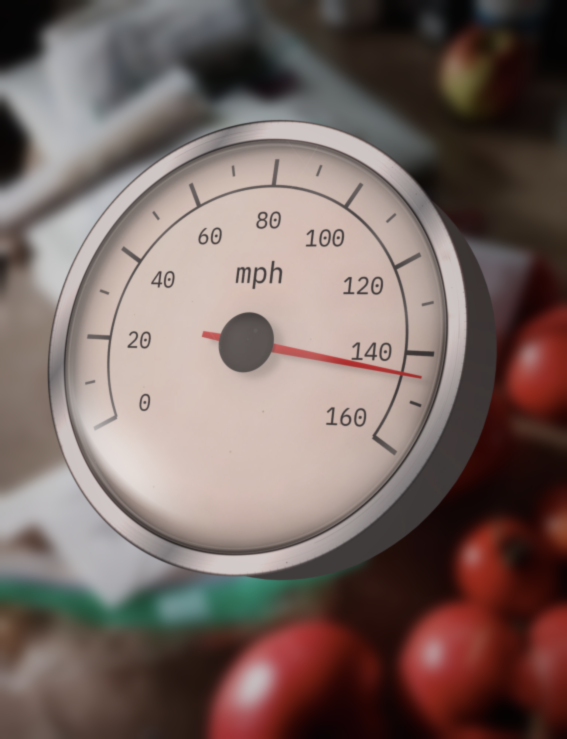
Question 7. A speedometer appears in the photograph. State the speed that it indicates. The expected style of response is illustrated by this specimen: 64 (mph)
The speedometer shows 145 (mph)
